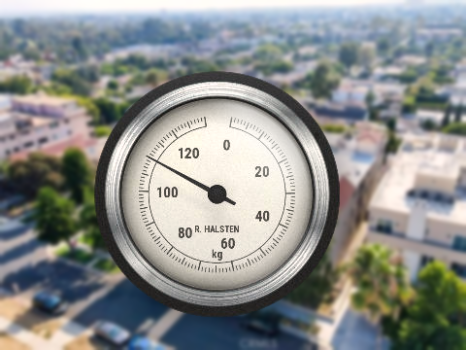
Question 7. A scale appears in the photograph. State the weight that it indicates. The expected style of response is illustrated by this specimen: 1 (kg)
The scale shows 110 (kg)
